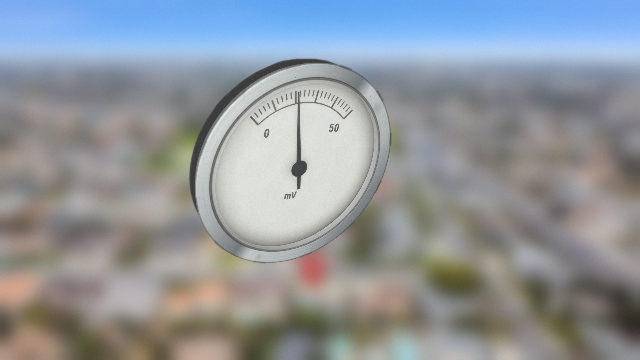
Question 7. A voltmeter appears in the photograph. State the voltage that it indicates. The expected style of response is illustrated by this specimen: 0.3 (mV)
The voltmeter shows 20 (mV)
